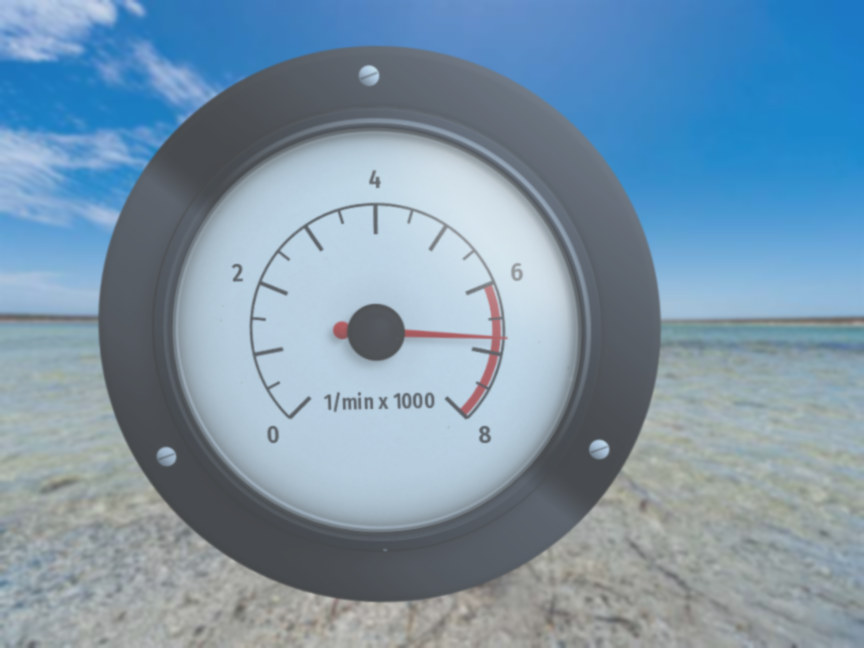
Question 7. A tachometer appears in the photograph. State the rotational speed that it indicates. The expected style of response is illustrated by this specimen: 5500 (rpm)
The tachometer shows 6750 (rpm)
